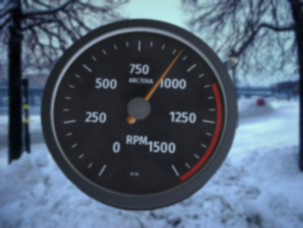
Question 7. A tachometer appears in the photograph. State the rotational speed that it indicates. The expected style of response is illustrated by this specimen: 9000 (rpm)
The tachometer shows 925 (rpm)
